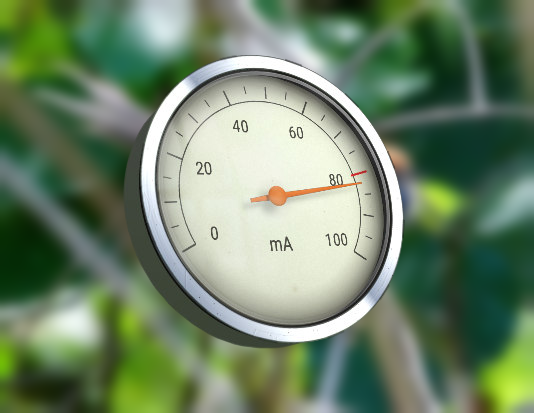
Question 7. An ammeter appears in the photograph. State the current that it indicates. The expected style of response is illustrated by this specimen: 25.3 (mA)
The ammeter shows 82.5 (mA)
